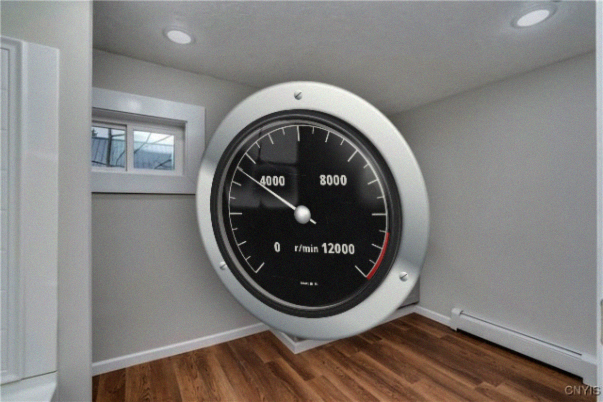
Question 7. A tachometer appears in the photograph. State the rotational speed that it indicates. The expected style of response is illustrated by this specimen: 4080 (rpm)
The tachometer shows 3500 (rpm)
